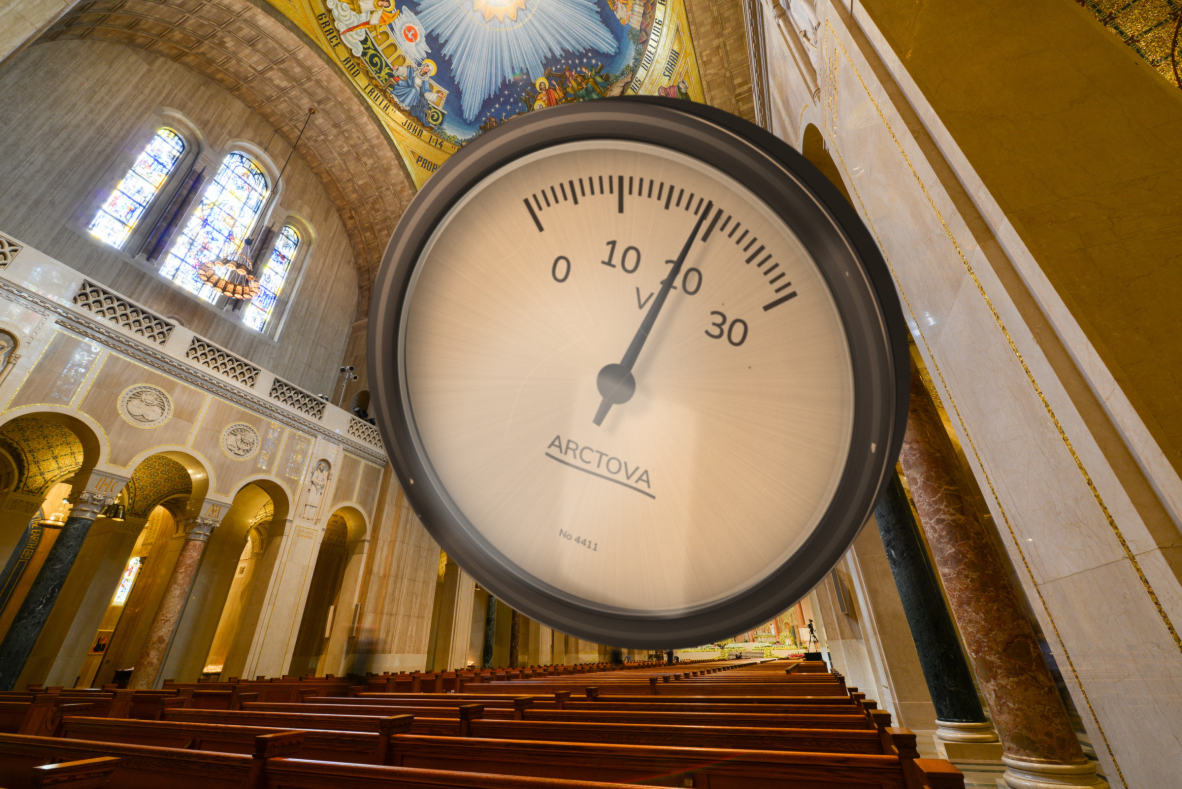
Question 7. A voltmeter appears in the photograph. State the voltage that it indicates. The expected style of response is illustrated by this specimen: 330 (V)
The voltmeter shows 19 (V)
